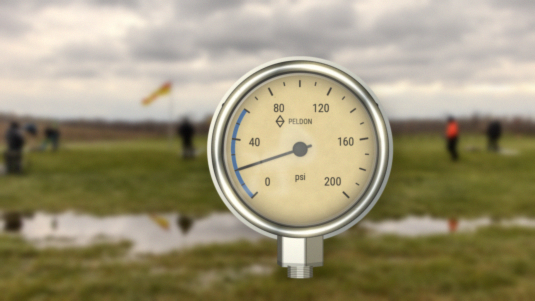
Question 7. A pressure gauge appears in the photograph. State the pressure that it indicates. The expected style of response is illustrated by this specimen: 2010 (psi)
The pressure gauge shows 20 (psi)
